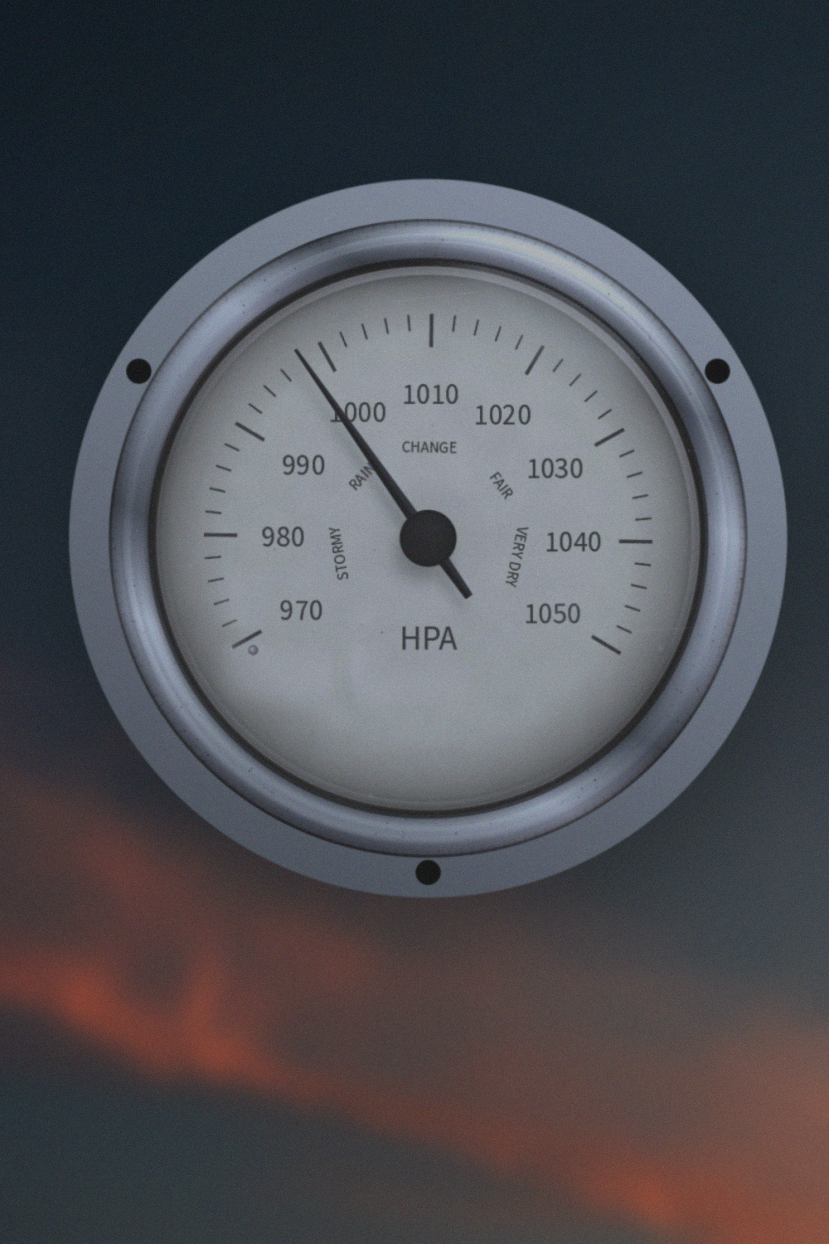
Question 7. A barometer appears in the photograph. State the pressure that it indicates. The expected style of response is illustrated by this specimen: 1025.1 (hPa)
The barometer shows 998 (hPa)
